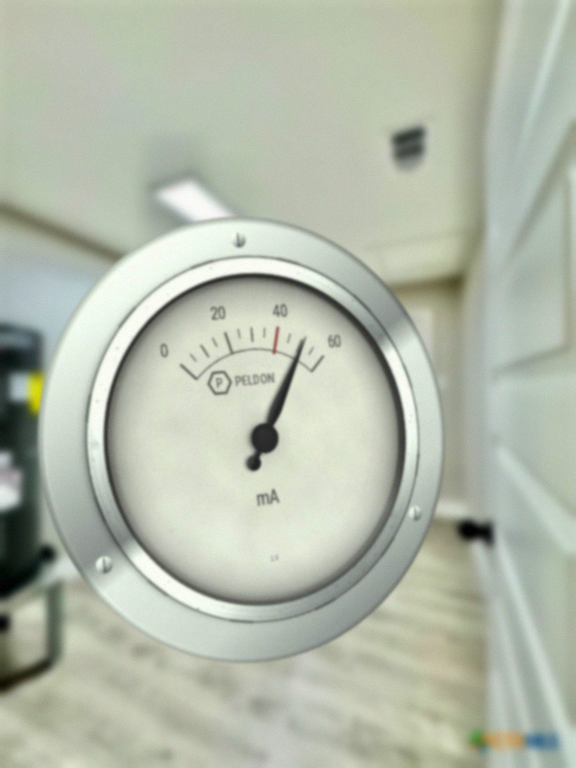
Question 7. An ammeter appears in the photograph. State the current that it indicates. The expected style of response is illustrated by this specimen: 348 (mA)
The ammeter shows 50 (mA)
